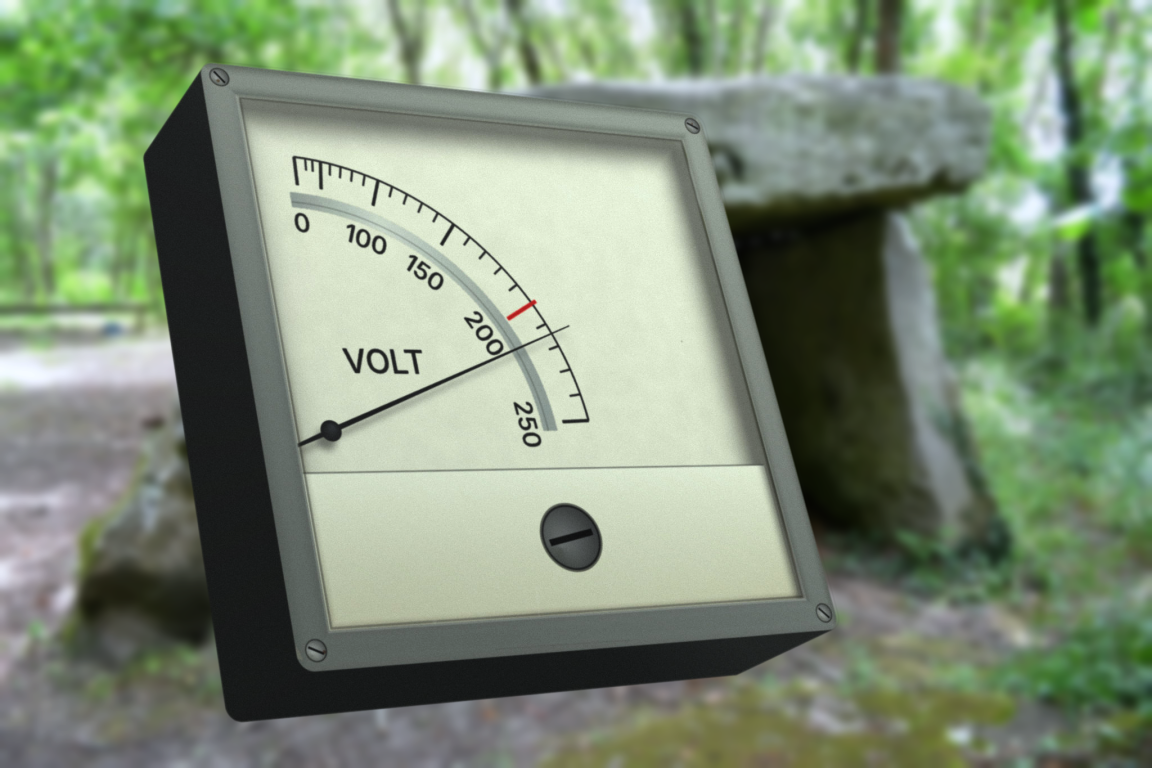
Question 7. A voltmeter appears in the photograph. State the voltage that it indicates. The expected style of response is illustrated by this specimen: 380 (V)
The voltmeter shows 215 (V)
